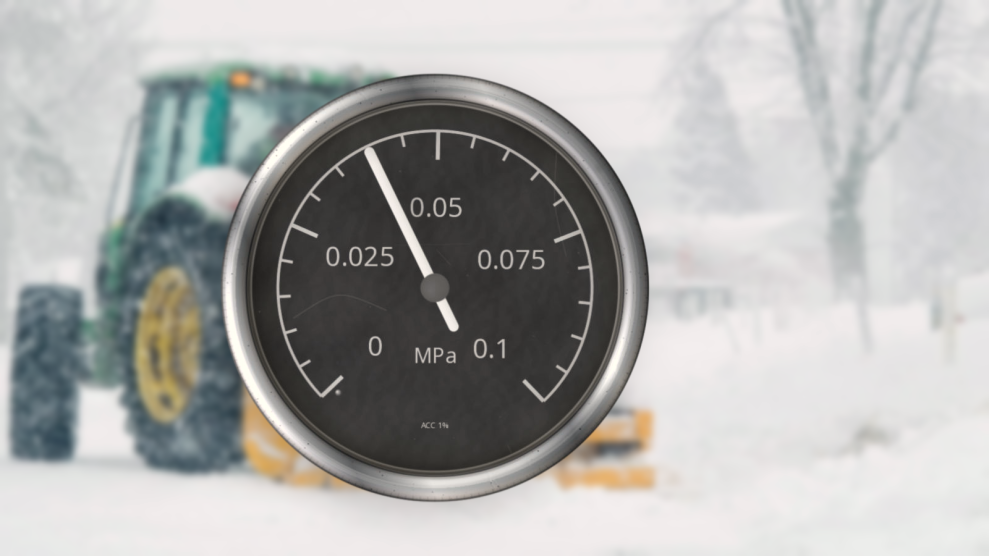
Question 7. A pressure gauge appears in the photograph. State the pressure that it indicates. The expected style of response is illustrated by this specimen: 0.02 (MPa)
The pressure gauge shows 0.04 (MPa)
